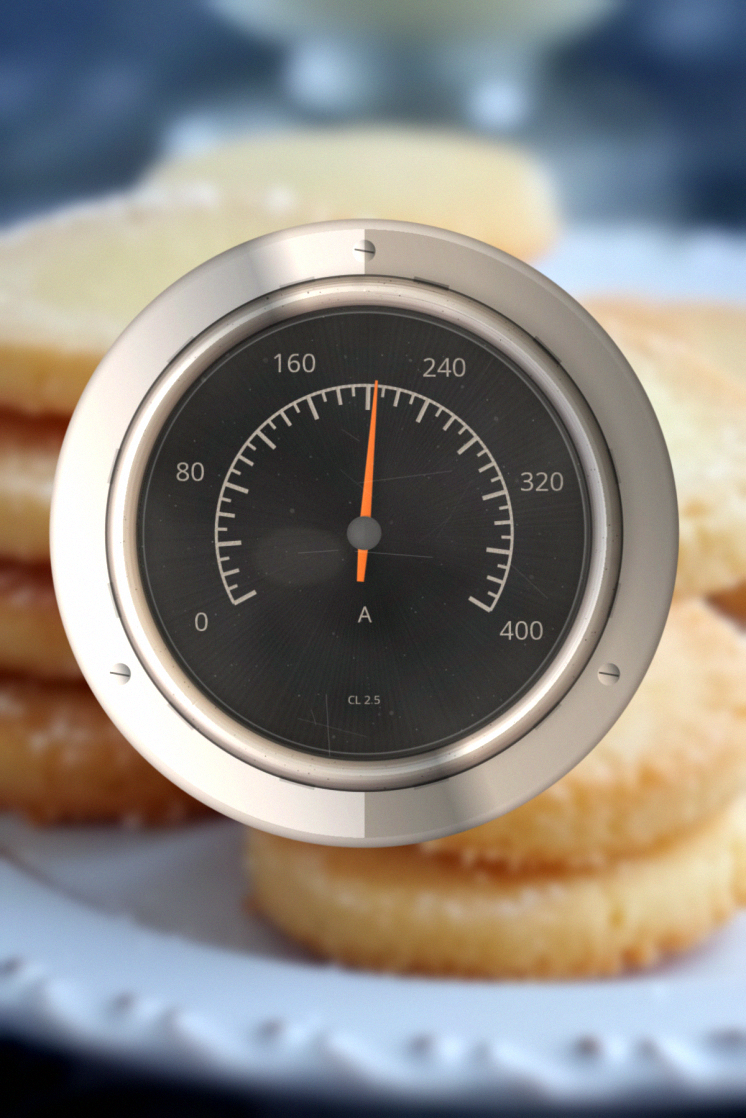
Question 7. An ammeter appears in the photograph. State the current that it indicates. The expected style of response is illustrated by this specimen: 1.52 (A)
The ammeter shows 205 (A)
